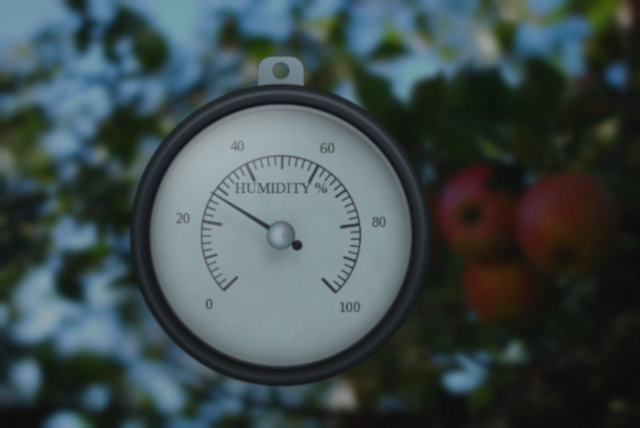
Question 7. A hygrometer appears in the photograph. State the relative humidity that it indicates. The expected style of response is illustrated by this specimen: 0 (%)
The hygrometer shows 28 (%)
